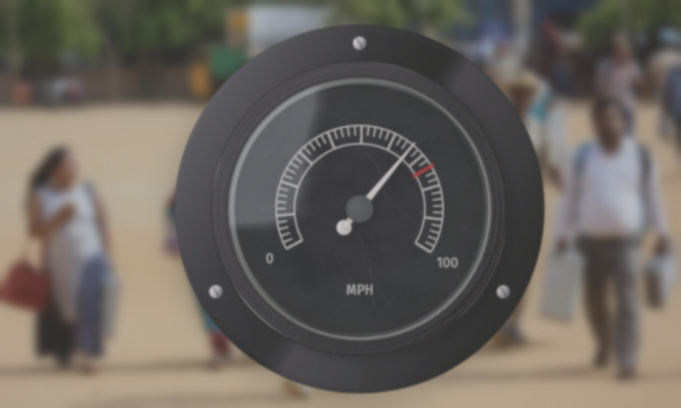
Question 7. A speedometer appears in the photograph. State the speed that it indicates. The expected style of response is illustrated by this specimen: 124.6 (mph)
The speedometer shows 66 (mph)
